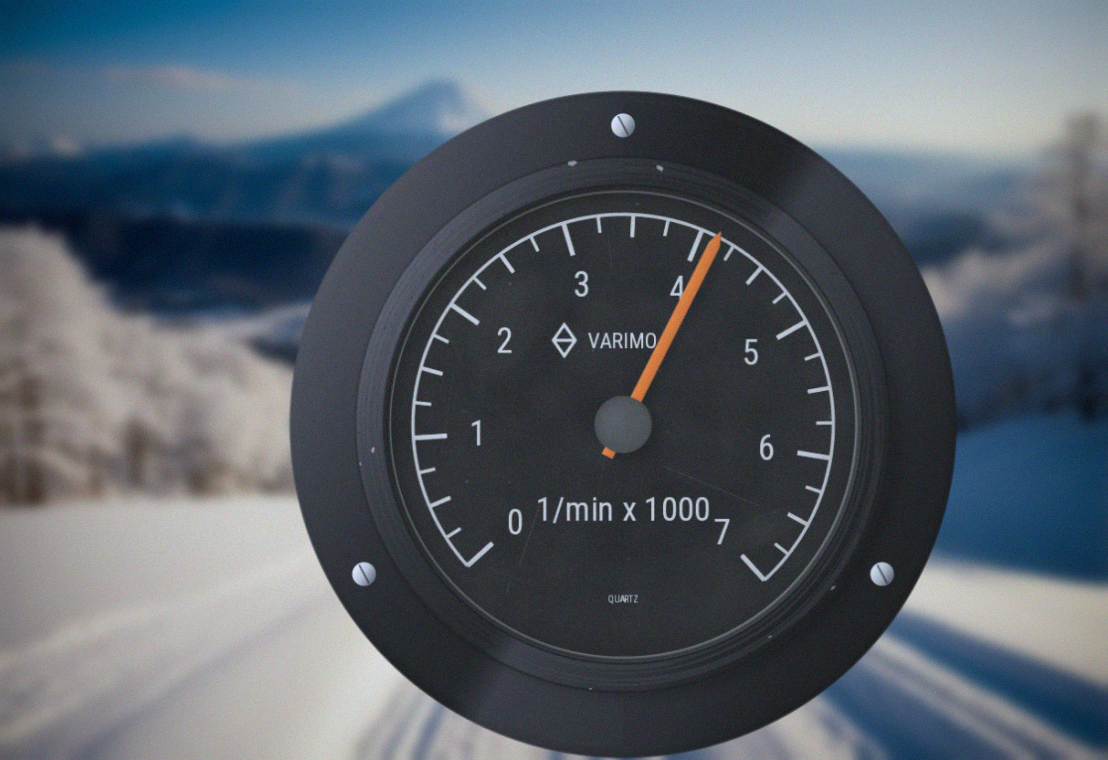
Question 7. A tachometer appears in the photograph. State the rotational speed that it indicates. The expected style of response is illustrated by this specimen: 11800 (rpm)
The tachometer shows 4125 (rpm)
